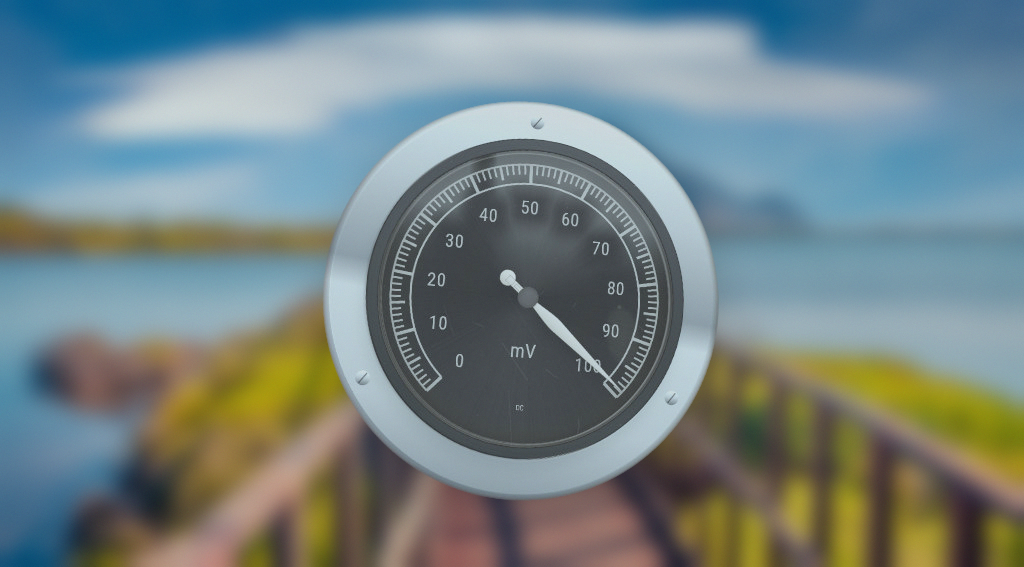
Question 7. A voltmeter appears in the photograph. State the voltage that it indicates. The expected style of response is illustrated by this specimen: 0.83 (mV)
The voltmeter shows 99 (mV)
